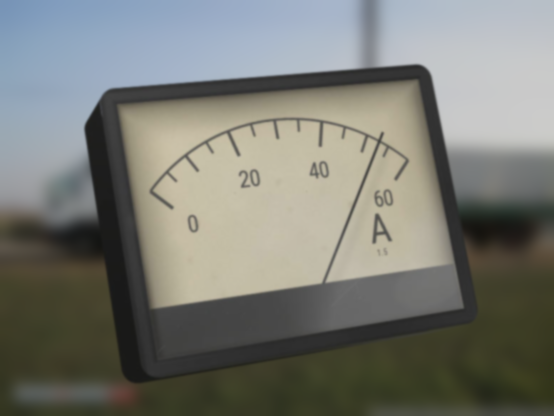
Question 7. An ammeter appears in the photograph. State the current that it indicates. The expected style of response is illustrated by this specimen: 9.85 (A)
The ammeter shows 52.5 (A)
